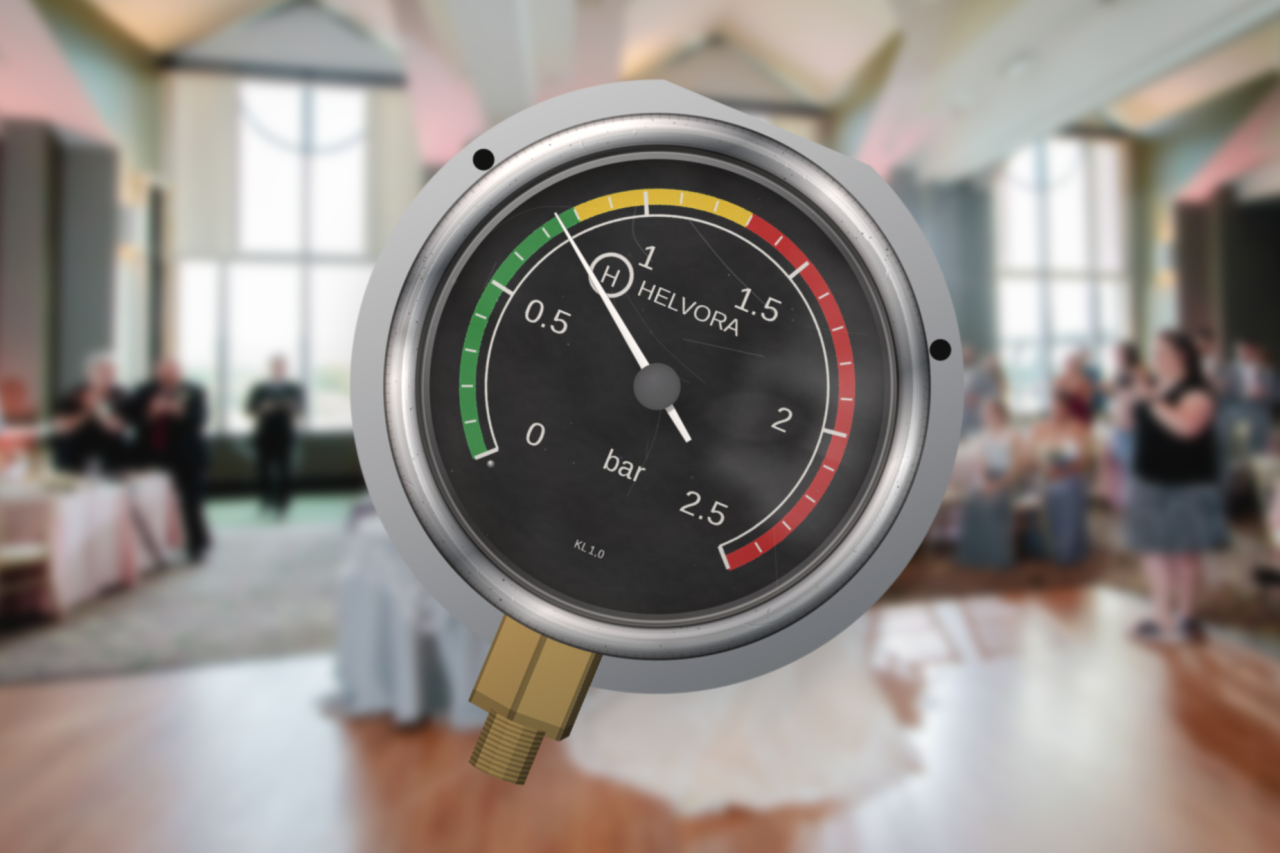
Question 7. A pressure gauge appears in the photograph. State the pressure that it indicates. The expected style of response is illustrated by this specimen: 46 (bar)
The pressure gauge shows 0.75 (bar)
